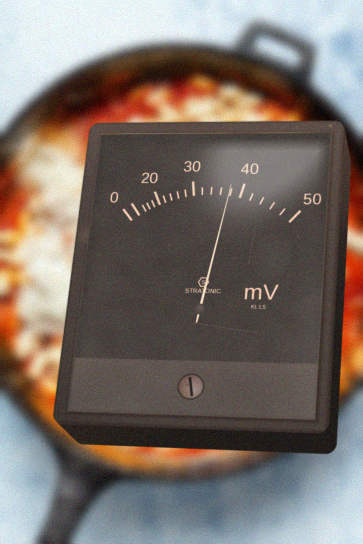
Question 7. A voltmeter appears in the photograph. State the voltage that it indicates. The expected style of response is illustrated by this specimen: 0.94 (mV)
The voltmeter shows 38 (mV)
